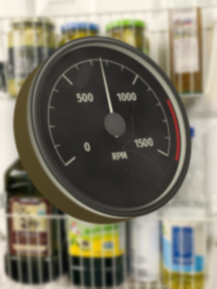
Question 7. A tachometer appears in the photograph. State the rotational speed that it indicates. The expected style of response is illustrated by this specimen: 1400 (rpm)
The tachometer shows 750 (rpm)
